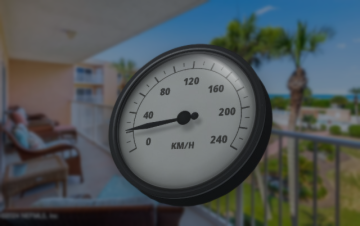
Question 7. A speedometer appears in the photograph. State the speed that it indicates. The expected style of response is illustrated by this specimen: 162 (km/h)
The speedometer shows 20 (km/h)
